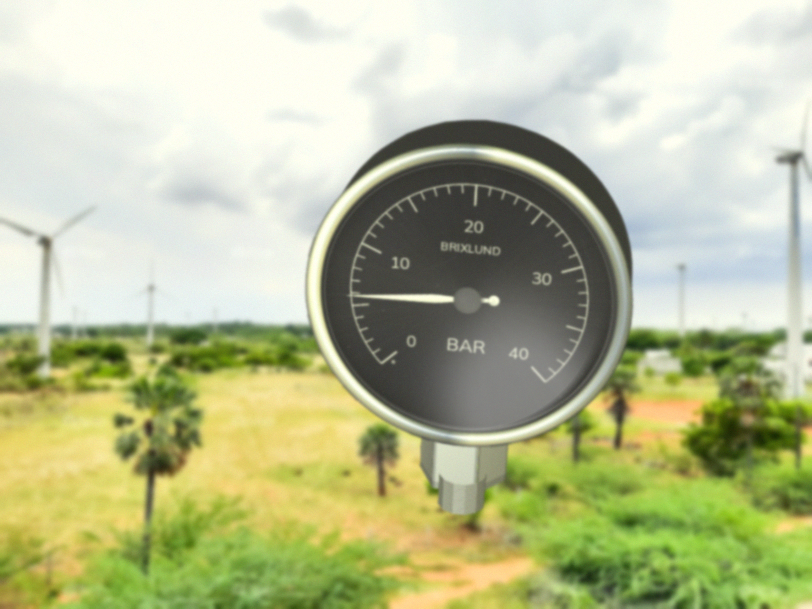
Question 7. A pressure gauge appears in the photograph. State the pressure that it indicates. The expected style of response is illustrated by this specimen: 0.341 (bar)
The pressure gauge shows 6 (bar)
